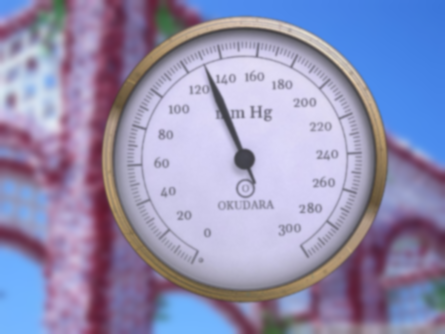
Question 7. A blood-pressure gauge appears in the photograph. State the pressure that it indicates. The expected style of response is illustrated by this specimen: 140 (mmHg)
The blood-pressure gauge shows 130 (mmHg)
